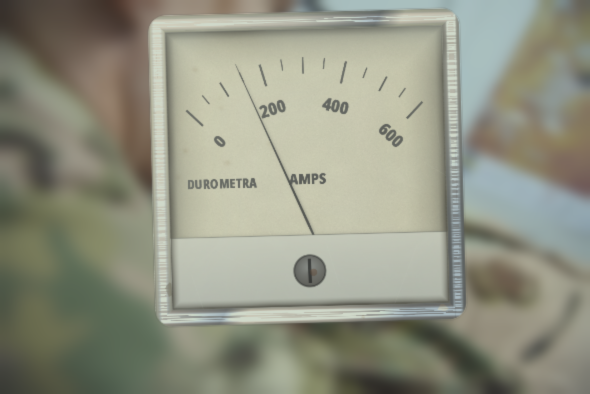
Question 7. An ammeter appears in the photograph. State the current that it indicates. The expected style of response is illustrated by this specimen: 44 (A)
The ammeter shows 150 (A)
